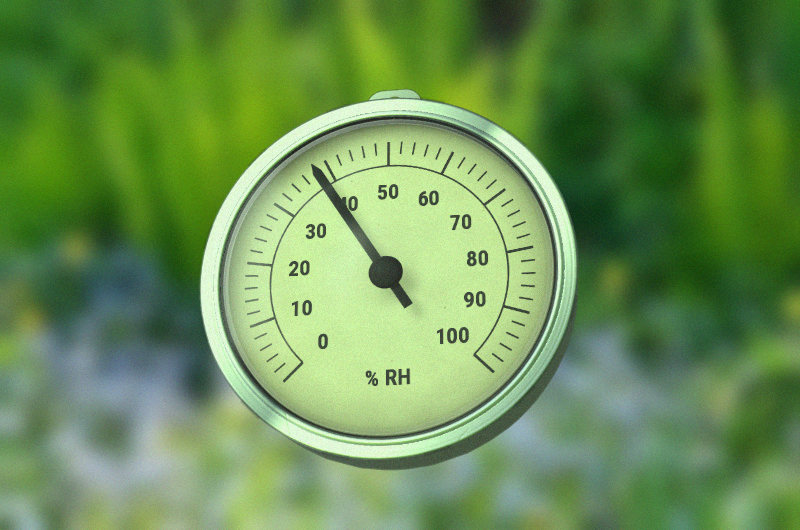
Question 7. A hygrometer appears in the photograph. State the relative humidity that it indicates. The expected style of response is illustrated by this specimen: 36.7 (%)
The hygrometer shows 38 (%)
